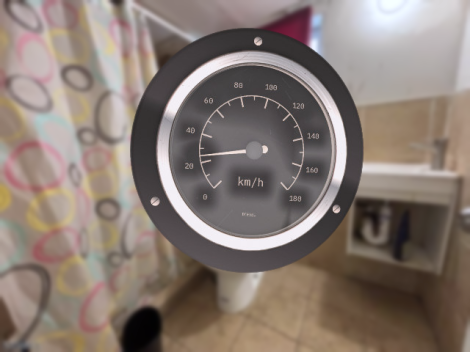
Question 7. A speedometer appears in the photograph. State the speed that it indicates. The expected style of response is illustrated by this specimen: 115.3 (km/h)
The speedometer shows 25 (km/h)
